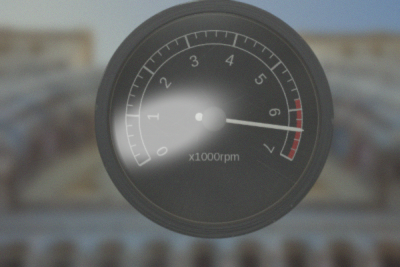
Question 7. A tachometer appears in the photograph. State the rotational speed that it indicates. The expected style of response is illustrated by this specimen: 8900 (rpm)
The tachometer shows 6400 (rpm)
